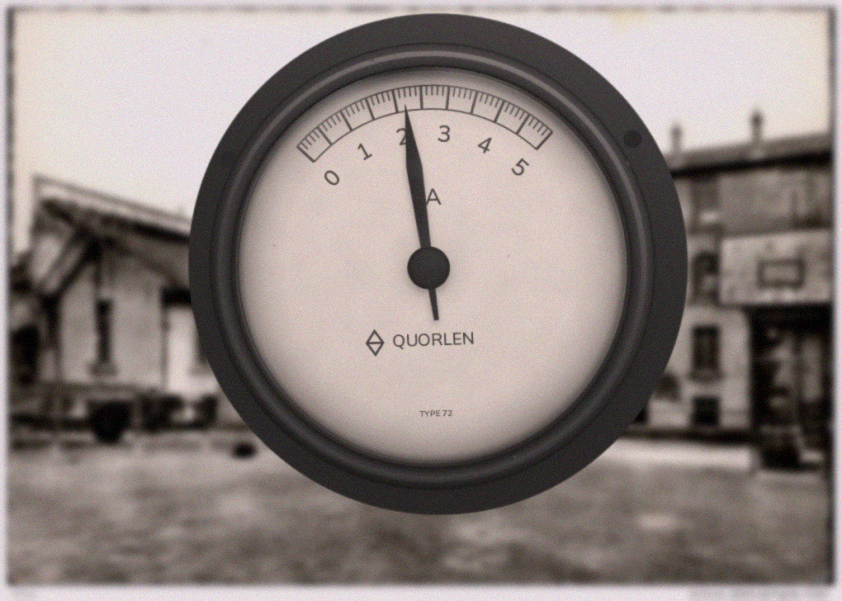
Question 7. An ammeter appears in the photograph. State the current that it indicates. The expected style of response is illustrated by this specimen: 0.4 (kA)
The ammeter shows 2.2 (kA)
